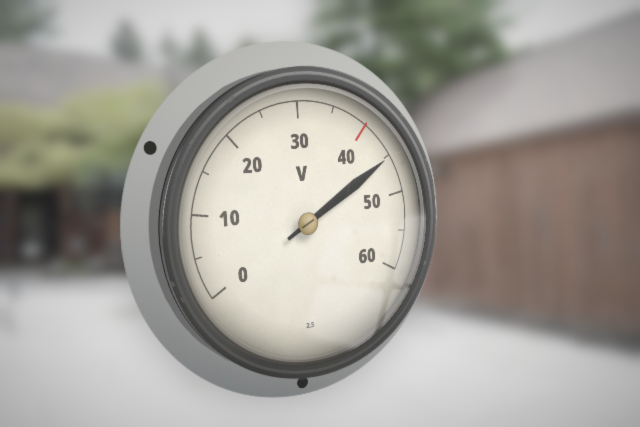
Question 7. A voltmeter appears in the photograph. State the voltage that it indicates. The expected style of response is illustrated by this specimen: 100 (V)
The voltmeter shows 45 (V)
